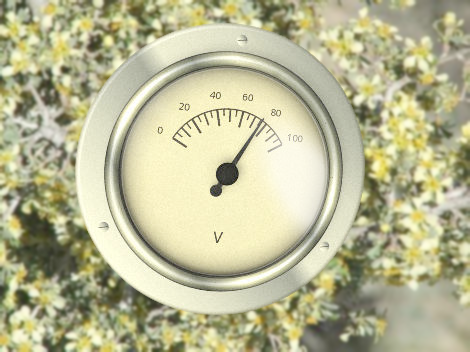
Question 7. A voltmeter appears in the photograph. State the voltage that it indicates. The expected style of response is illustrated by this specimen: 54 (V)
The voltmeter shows 75 (V)
